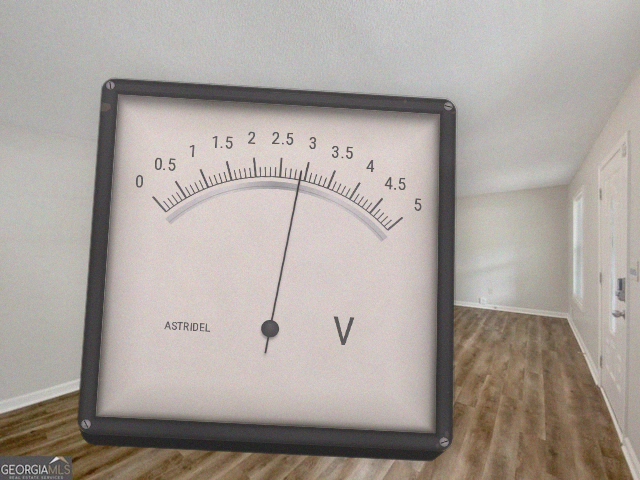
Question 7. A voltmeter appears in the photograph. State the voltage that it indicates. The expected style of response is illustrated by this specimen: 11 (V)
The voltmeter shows 2.9 (V)
